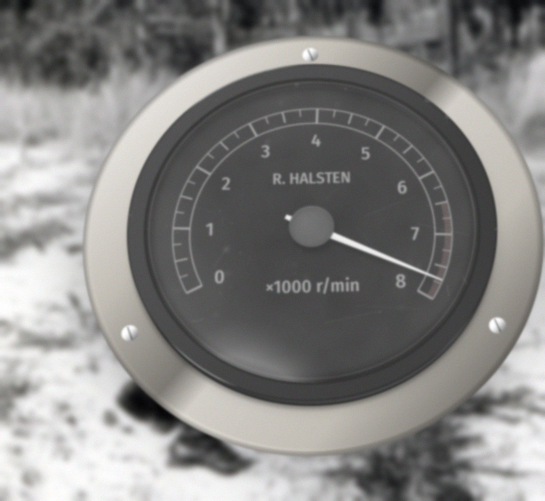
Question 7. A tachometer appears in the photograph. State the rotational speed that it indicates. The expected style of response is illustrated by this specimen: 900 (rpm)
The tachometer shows 7750 (rpm)
